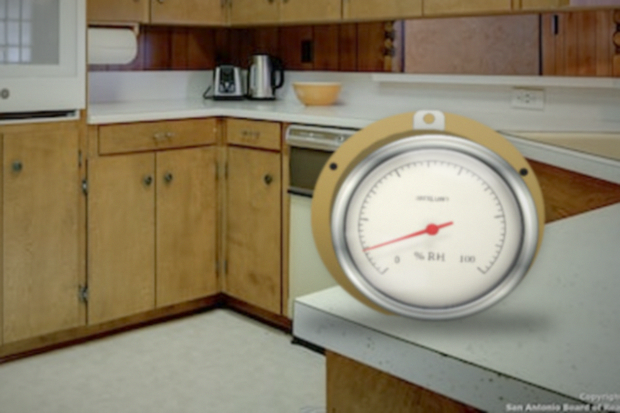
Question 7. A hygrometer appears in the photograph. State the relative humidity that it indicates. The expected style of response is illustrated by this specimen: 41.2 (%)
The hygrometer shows 10 (%)
